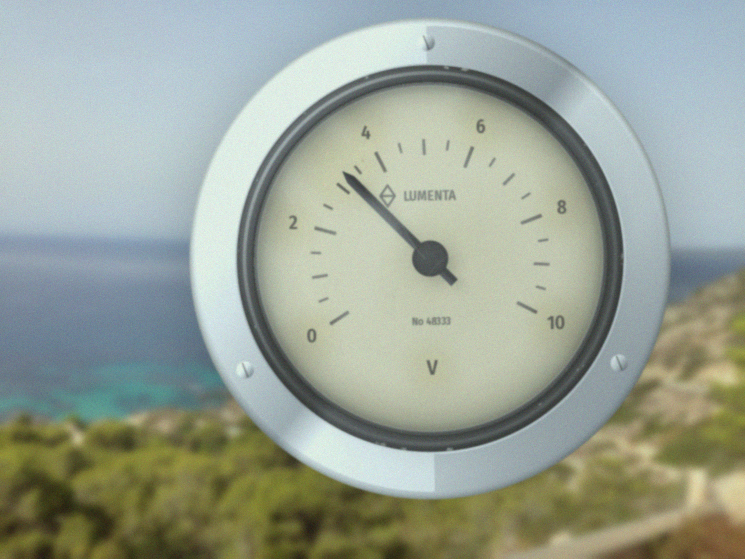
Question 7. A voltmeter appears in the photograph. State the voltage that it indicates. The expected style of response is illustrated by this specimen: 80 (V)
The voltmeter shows 3.25 (V)
